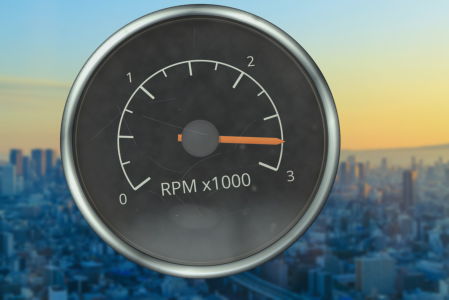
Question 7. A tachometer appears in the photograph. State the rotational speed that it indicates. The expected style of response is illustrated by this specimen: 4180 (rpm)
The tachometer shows 2750 (rpm)
